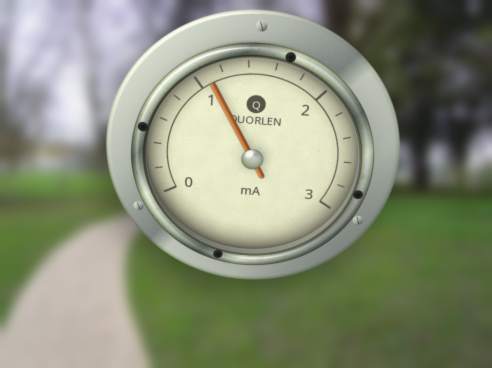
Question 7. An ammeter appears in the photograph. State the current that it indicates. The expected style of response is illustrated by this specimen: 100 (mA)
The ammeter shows 1.1 (mA)
